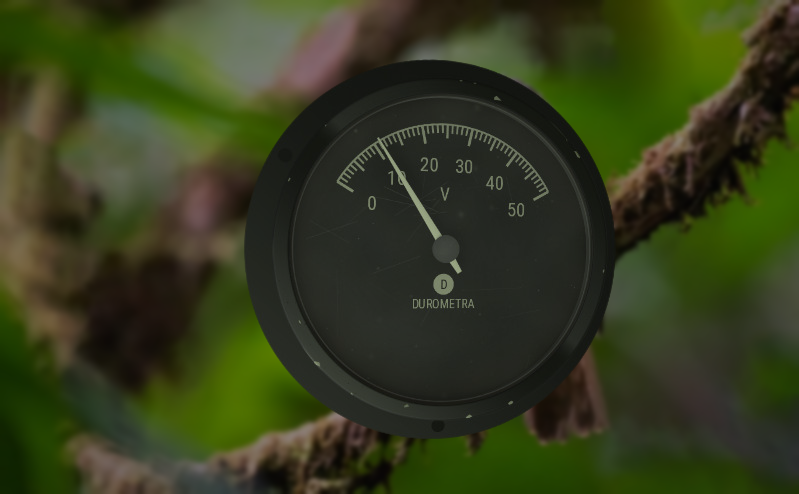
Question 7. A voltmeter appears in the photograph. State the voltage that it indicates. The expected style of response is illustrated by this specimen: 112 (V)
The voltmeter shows 11 (V)
